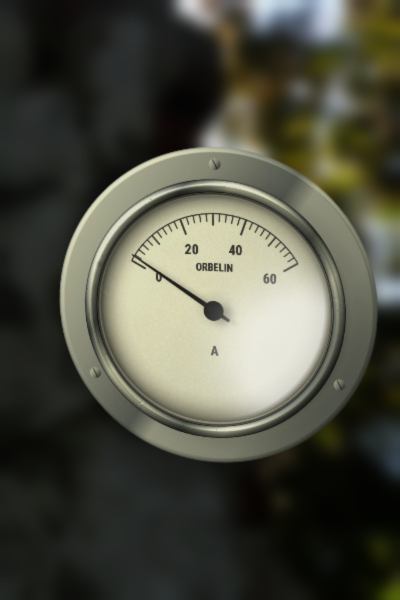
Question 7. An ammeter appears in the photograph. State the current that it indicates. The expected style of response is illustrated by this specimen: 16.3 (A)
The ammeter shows 2 (A)
